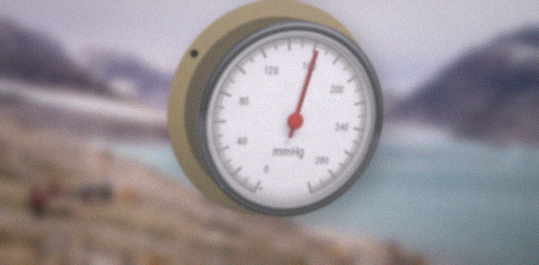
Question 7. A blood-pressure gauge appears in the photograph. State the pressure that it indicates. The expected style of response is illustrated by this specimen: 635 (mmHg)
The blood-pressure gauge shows 160 (mmHg)
